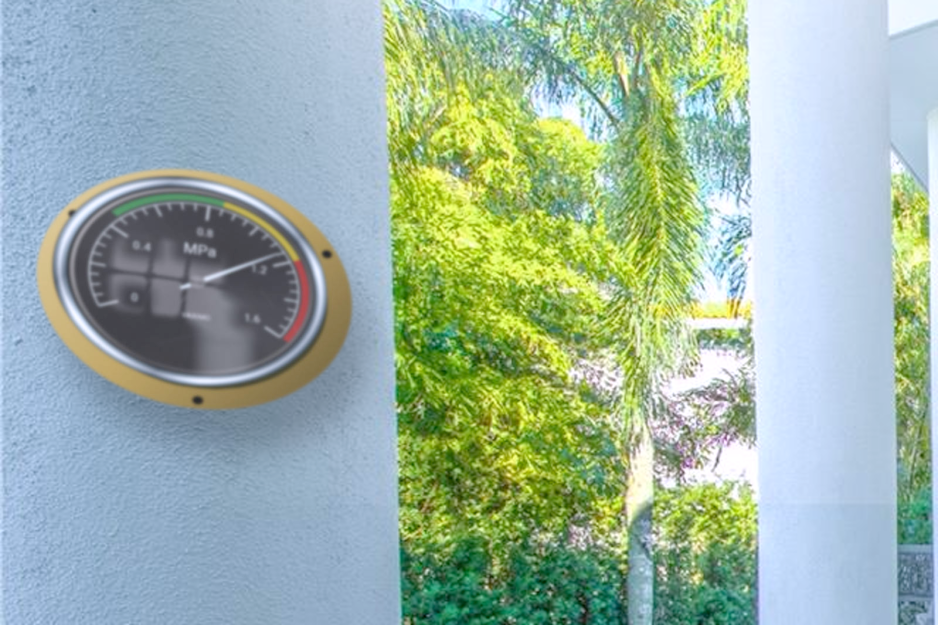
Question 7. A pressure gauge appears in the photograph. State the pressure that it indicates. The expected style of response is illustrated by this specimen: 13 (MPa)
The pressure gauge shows 1.15 (MPa)
